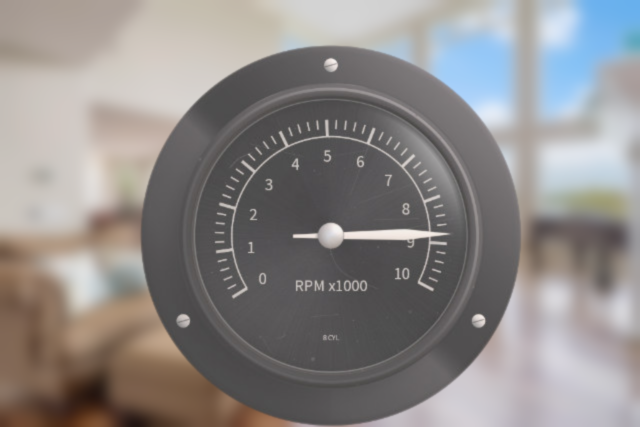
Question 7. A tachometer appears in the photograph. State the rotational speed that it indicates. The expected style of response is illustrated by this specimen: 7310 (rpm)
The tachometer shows 8800 (rpm)
